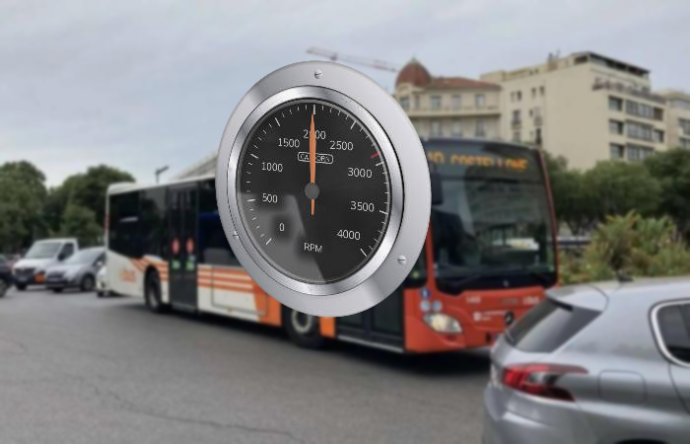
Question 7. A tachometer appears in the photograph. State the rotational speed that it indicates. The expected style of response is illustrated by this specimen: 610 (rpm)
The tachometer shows 2000 (rpm)
